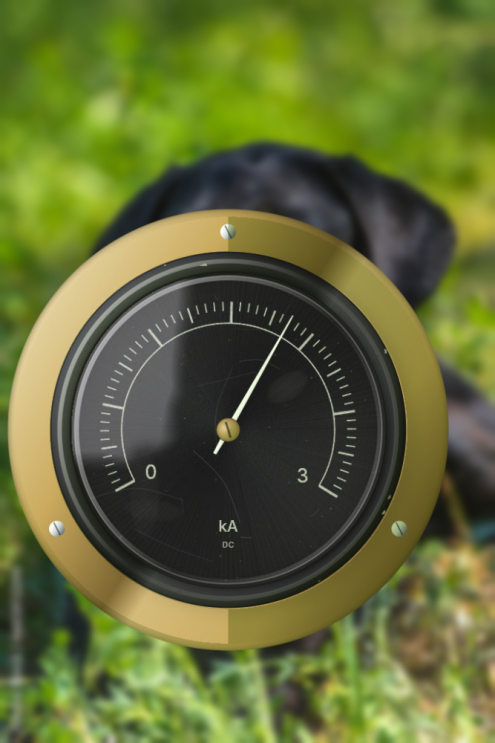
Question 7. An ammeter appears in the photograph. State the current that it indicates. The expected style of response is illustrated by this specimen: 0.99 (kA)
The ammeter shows 1.85 (kA)
